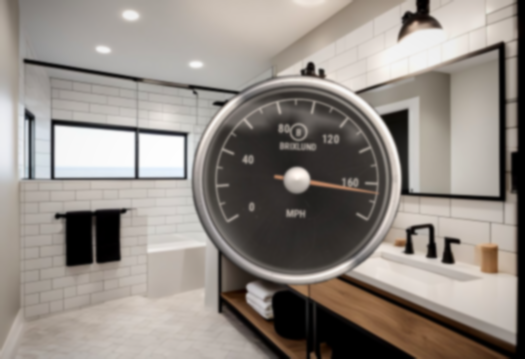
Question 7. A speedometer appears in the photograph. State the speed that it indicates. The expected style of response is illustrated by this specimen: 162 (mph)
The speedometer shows 165 (mph)
